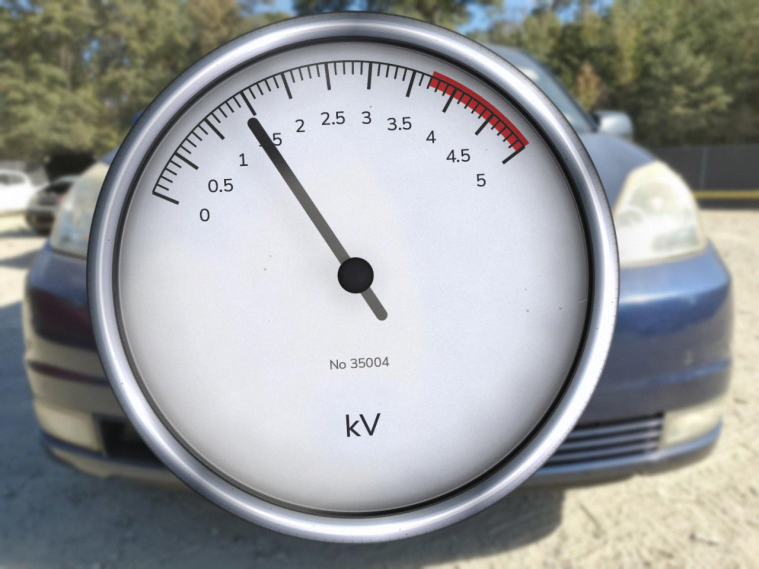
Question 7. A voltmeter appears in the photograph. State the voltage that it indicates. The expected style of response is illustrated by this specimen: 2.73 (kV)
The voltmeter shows 1.4 (kV)
